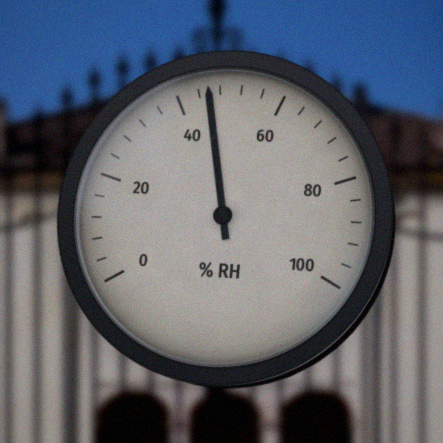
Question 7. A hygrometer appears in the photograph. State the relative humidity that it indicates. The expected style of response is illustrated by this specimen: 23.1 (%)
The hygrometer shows 46 (%)
